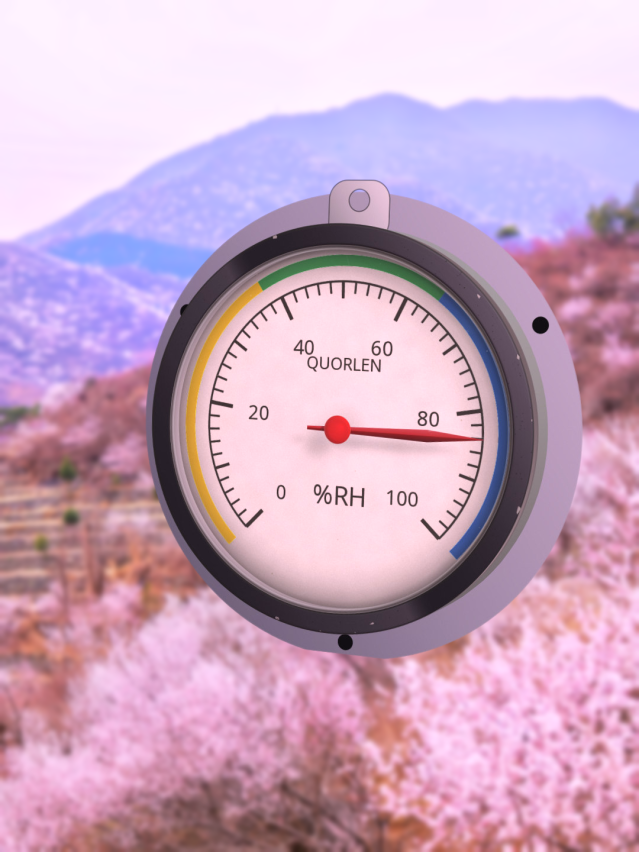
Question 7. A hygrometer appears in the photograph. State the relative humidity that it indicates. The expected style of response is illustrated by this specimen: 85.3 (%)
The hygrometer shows 84 (%)
